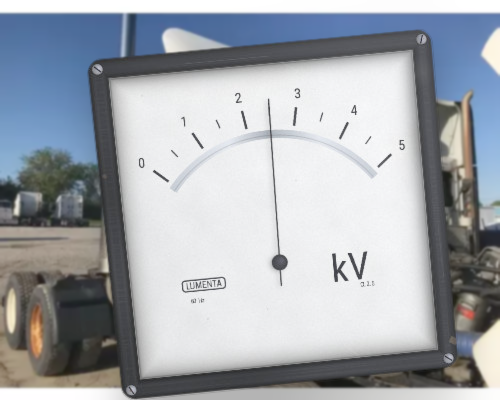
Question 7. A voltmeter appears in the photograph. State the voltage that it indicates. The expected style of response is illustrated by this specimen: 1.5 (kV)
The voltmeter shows 2.5 (kV)
